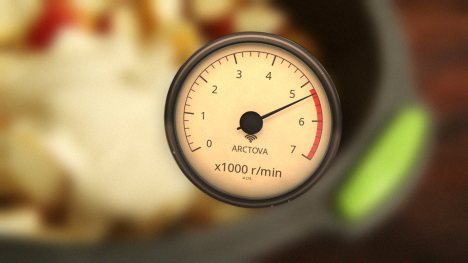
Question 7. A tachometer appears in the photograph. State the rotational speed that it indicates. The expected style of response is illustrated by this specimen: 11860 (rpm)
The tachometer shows 5300 (rpm)
